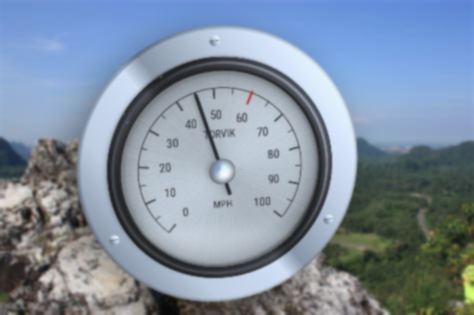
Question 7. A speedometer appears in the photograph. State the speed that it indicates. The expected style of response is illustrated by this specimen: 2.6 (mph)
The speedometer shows 45 (mph)
